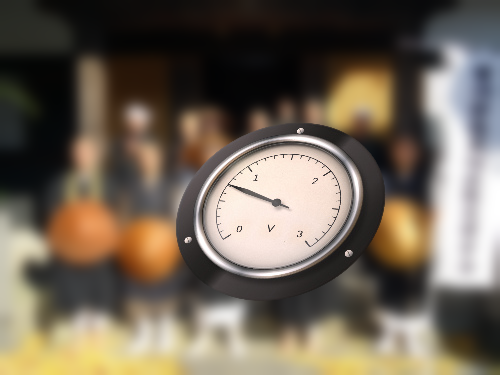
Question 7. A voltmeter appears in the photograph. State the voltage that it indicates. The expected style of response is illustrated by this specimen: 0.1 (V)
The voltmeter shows 0.7 (V)
